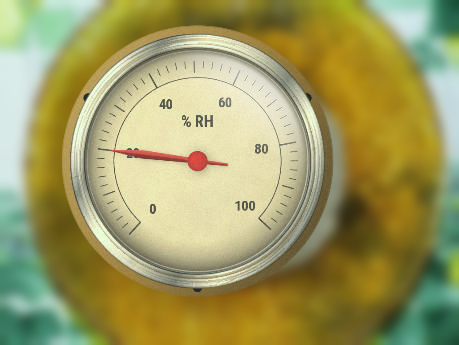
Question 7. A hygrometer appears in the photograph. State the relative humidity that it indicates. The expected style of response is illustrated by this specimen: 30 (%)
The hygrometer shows 20 (%)
